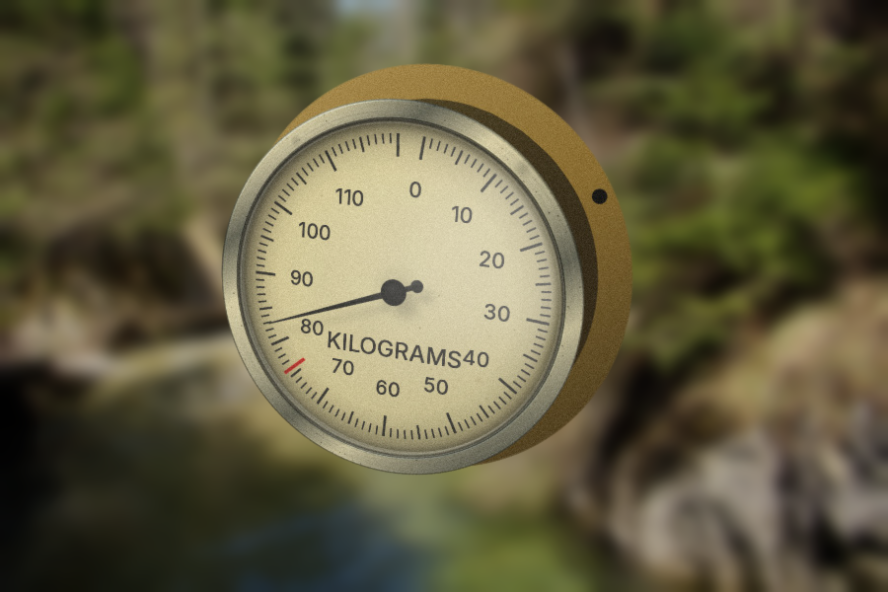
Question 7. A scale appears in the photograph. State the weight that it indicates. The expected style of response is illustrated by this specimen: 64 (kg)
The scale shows 83 (kg)
